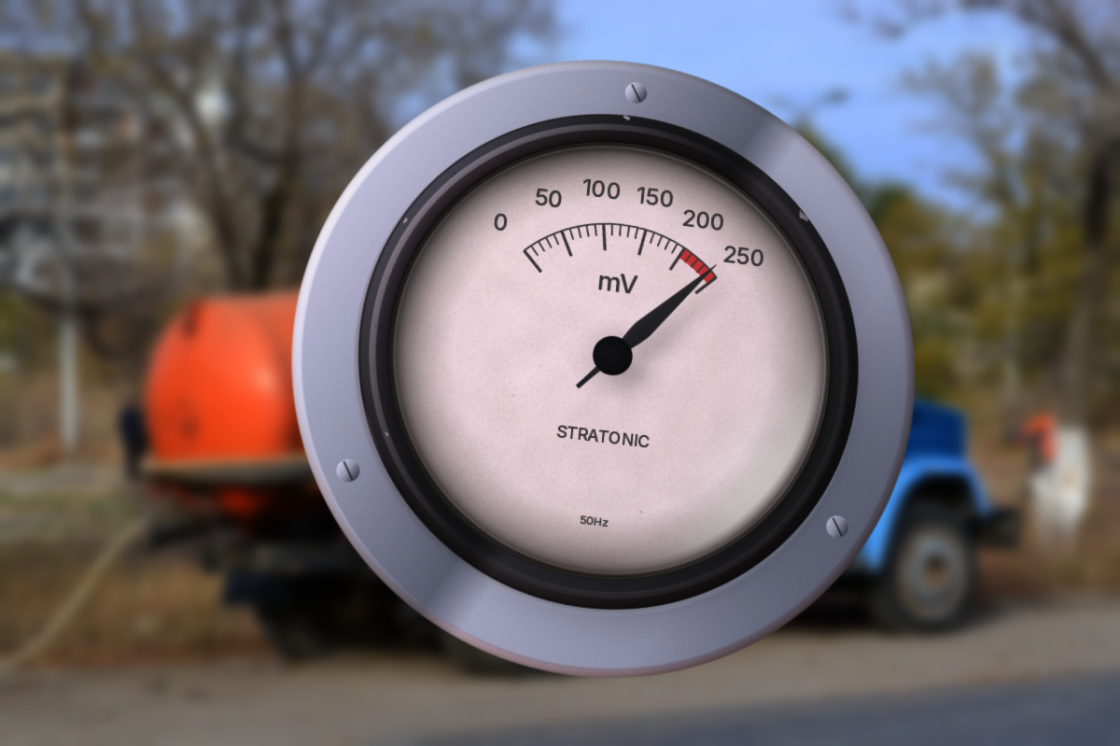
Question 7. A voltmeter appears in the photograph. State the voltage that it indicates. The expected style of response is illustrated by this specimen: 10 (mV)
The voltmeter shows 240 (mV)
